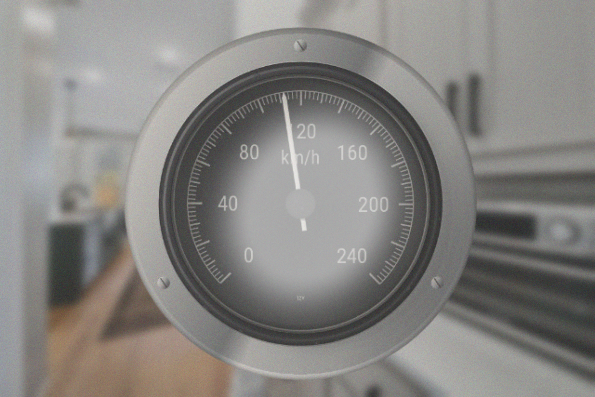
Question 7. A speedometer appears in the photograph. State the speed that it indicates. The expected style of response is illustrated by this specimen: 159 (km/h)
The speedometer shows 112 (km/h)
